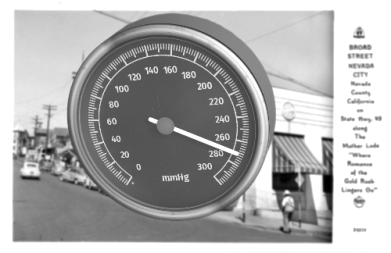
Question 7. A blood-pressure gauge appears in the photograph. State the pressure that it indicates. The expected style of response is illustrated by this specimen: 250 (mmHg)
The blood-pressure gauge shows 270 (mmHg)
